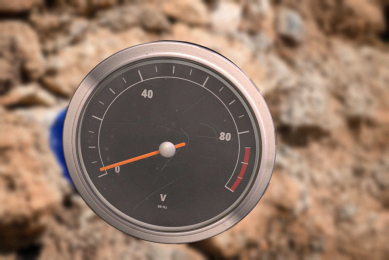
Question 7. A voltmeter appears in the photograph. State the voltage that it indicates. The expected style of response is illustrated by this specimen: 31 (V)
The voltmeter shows 2.5 (V)
